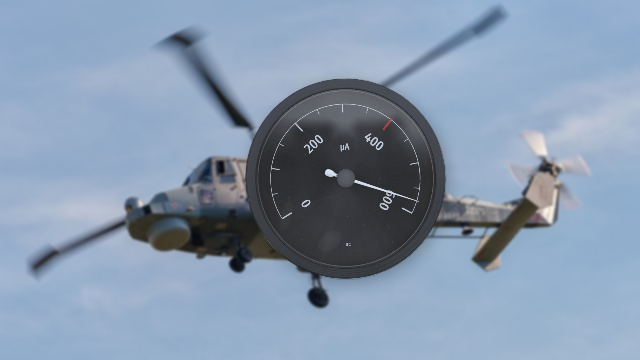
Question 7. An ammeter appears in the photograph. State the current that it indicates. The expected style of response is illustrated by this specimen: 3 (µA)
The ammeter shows 575 (µA)
